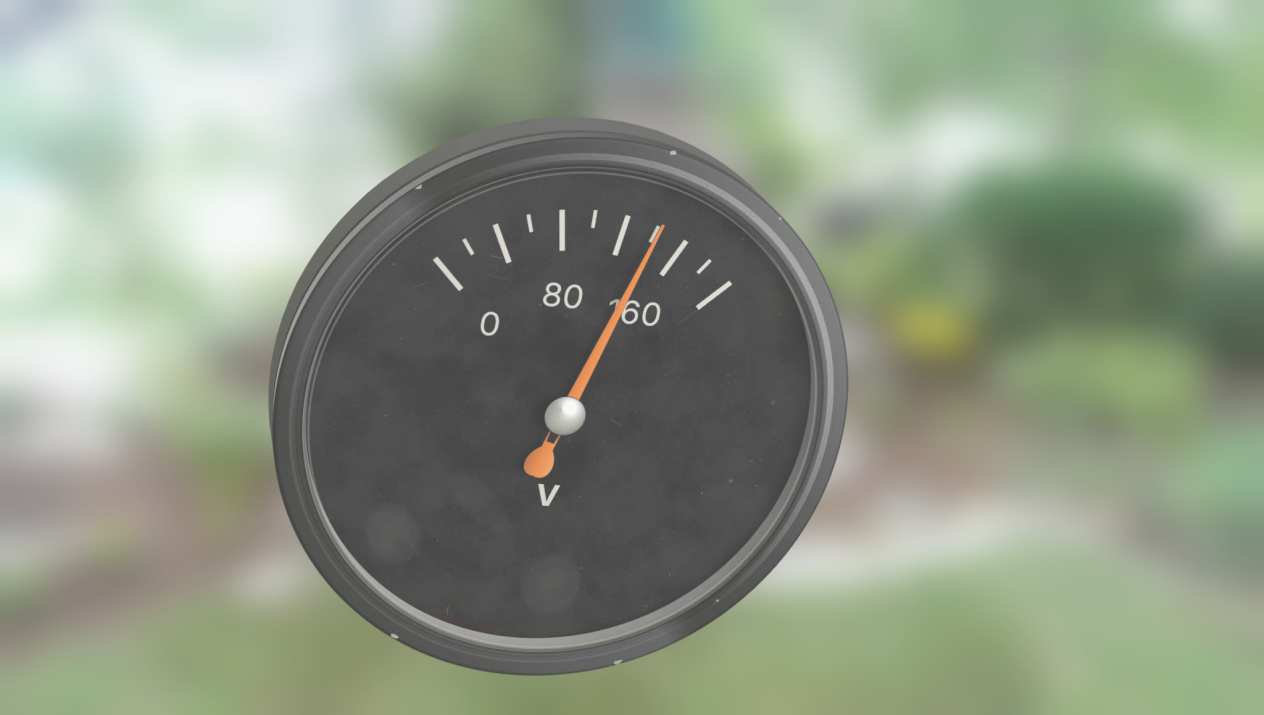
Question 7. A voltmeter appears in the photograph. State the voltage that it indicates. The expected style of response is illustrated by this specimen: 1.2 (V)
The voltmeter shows 140 (V)
